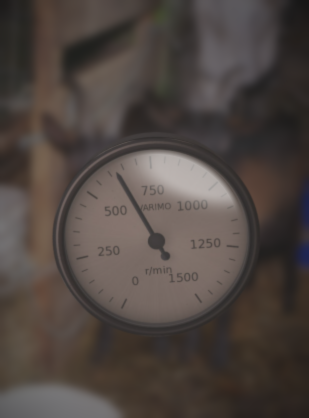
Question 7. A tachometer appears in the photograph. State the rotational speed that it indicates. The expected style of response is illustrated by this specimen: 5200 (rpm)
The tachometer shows 625 (rpm)
